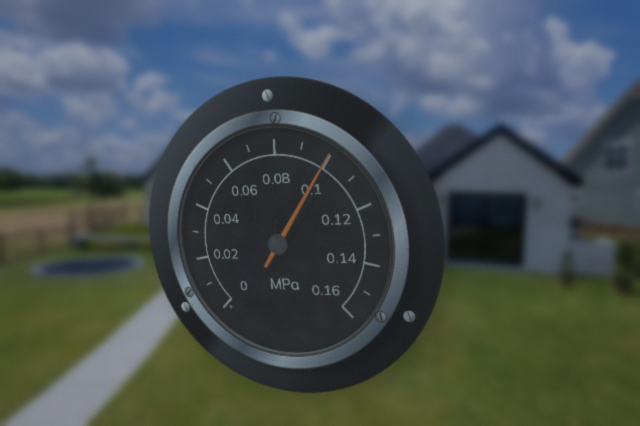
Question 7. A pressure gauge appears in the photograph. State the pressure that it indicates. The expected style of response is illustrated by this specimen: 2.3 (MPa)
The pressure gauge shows 0.1 (MPa)
